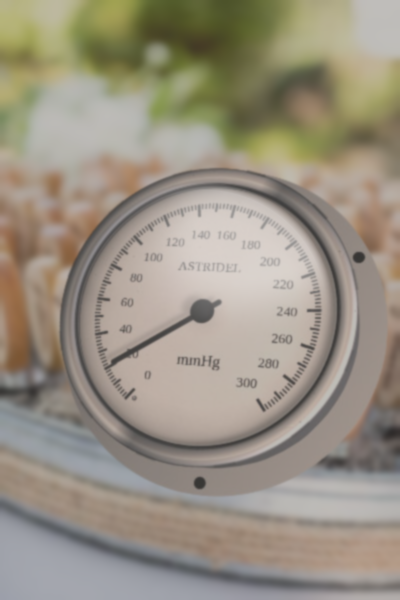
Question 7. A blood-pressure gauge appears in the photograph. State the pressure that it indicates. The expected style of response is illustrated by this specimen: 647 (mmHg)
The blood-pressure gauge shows 20 (mmHg)
